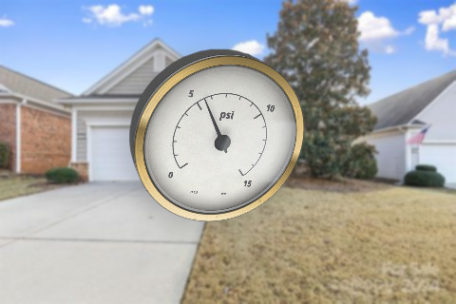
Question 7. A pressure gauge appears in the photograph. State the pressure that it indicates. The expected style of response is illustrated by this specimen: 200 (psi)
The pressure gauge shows 5.5 (psi)
